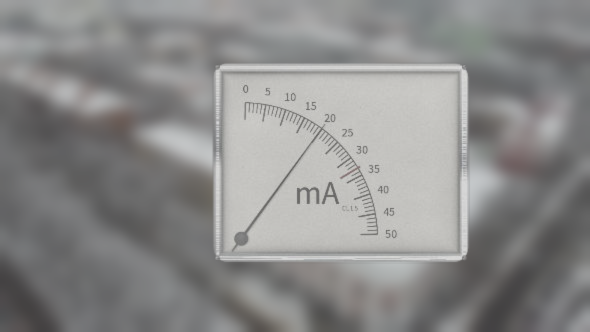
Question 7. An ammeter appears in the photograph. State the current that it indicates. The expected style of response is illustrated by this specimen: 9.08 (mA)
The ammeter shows 20 (mA)
